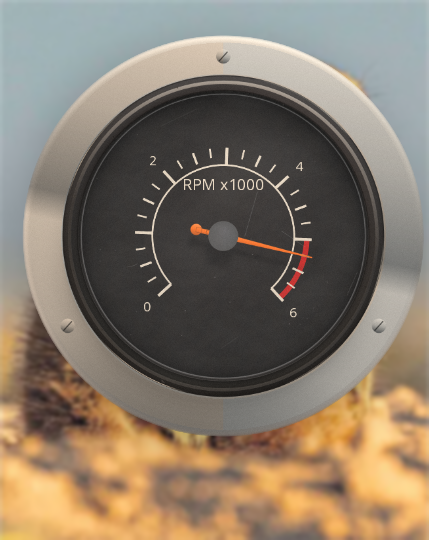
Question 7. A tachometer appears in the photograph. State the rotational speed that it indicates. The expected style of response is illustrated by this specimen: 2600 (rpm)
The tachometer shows 5250 (rpm)
